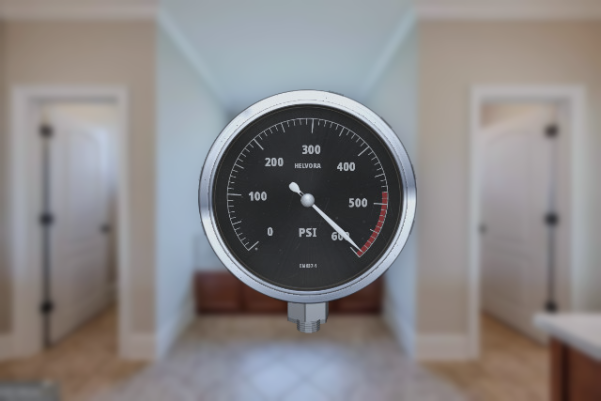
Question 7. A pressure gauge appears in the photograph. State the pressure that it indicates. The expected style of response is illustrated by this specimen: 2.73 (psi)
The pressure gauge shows 590 (psi)
